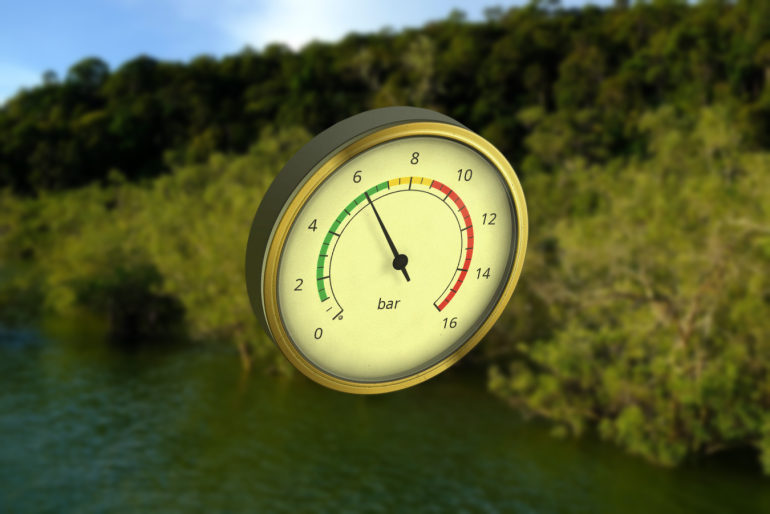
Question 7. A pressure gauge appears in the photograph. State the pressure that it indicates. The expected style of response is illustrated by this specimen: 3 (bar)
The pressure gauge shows 6 (bar)
